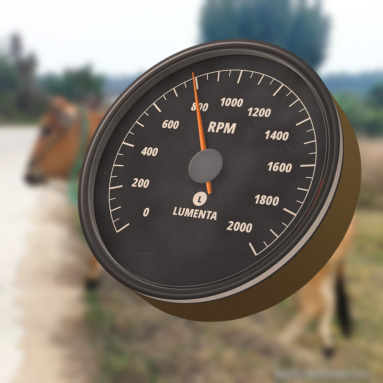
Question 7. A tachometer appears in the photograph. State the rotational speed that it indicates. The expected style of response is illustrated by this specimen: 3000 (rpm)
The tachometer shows 800 (rpm)
